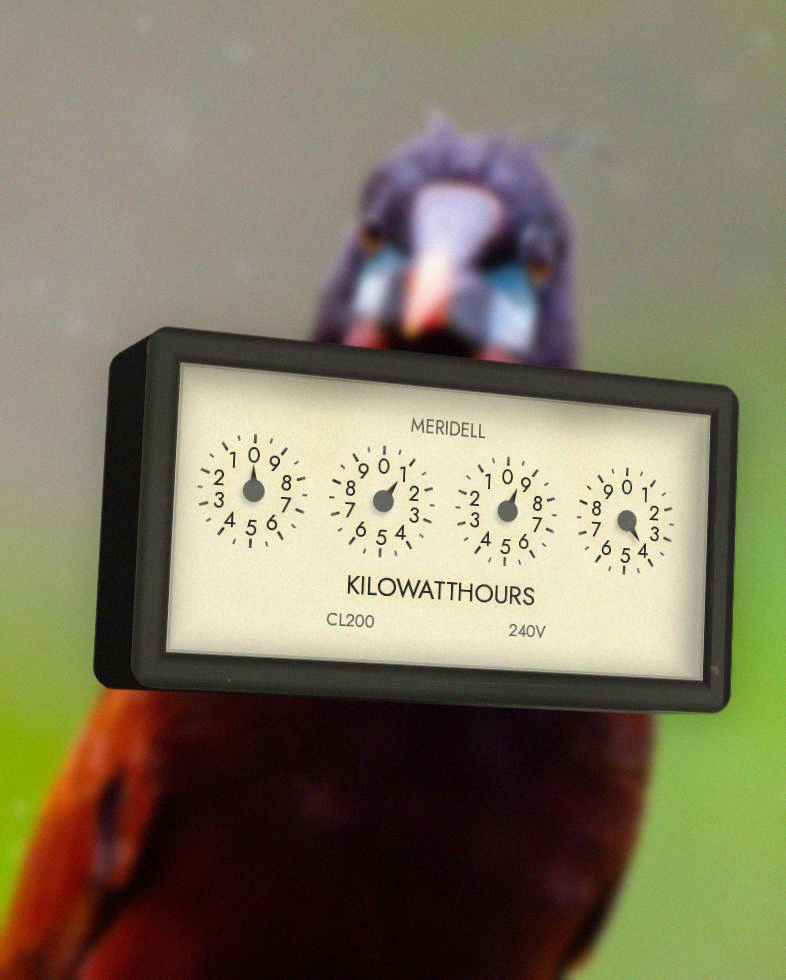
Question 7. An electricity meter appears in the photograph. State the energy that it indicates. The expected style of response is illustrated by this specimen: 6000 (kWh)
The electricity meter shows 94 (kWh)
